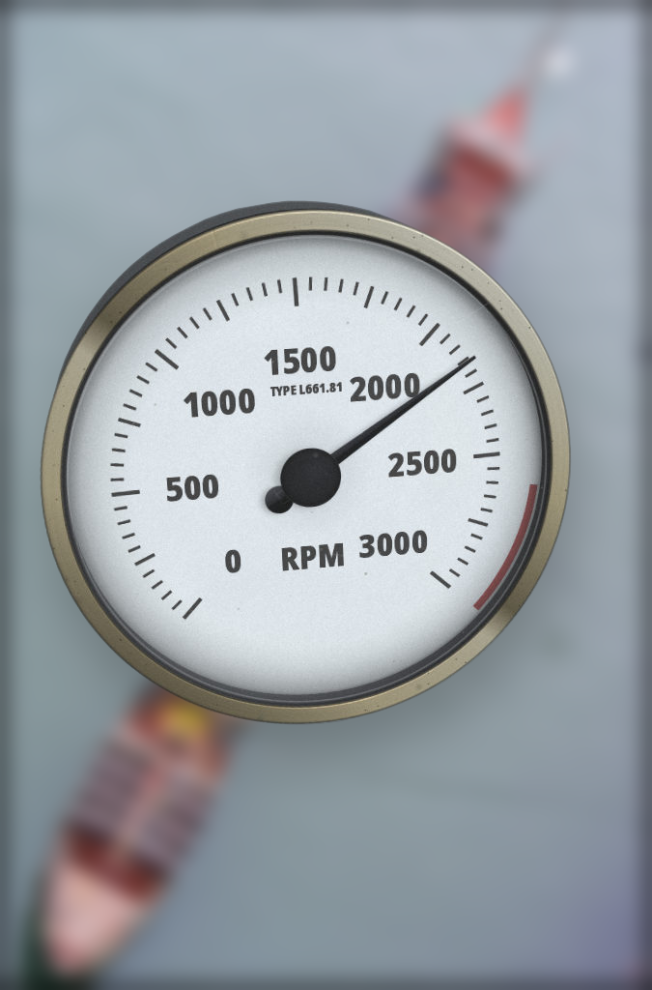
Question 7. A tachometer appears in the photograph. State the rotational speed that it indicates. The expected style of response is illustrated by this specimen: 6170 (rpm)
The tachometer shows 2150 (rpm)
